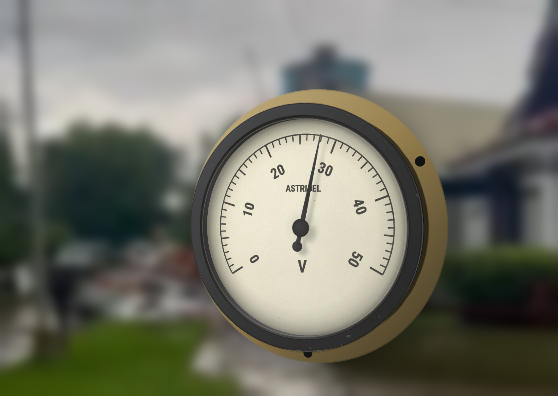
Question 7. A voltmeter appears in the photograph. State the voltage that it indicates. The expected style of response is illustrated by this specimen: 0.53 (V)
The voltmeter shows 28 (V)
